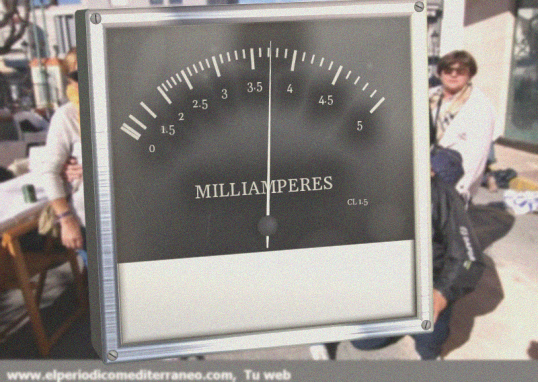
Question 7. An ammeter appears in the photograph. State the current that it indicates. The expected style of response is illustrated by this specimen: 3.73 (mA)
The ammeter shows 3.7 (mA)
